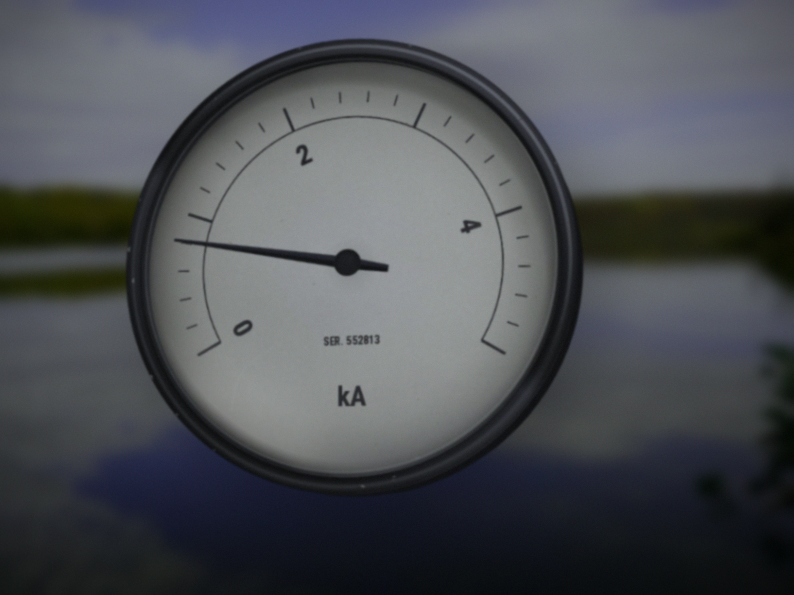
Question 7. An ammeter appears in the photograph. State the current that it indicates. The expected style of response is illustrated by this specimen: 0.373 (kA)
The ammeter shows 0.8 (kA)
